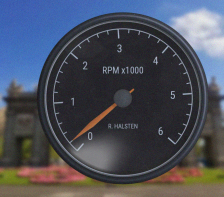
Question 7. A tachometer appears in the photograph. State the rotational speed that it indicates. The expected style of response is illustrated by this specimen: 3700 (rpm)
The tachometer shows 200 (rpm)
